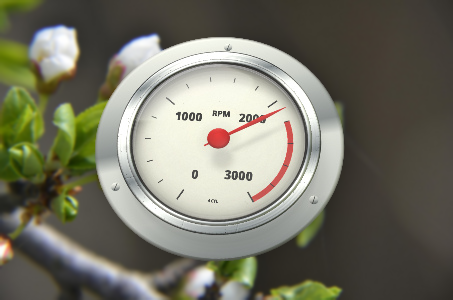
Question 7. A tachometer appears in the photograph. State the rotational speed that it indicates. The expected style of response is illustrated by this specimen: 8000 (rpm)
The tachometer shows 2100 (rpm)
